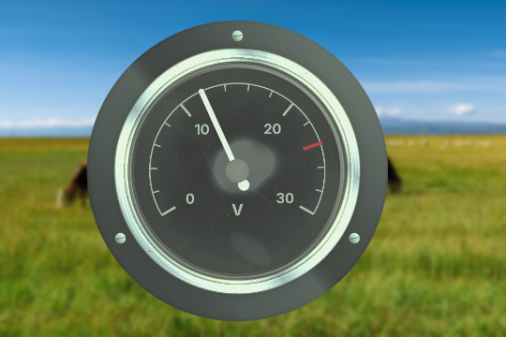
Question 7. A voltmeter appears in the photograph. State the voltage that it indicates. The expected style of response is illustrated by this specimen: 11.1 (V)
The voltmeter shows 12 (V)
